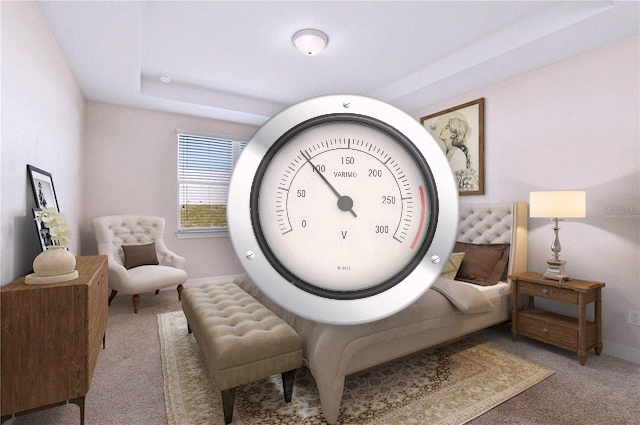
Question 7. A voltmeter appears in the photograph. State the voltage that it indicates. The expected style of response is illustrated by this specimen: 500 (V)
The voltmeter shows 95 (V)
